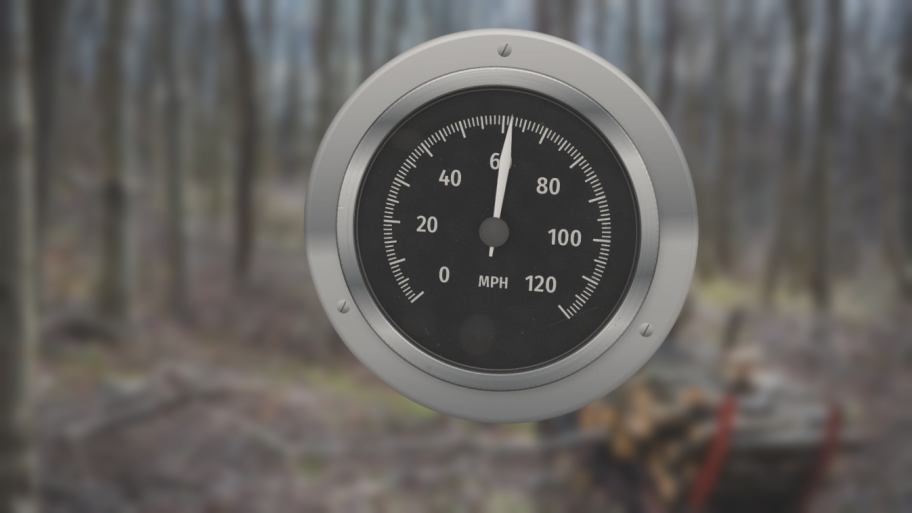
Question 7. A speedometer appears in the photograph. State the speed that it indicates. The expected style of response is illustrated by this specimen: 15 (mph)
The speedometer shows 62 (mph)
